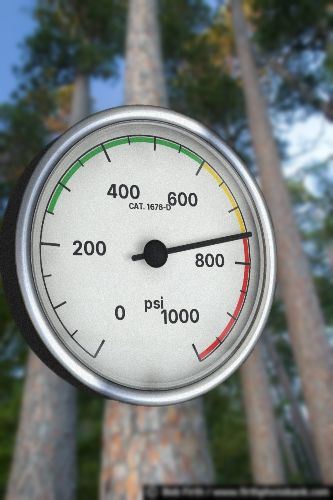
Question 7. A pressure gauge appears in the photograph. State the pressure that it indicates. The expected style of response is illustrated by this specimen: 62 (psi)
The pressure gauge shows 750 (psi)
